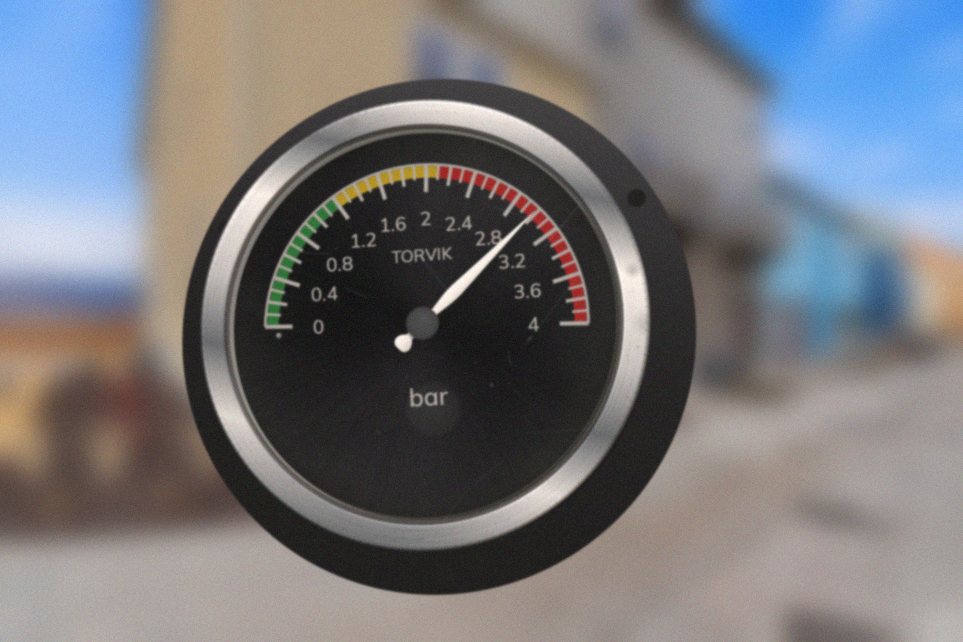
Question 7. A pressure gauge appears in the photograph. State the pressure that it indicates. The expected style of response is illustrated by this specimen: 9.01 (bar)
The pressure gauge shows 3 (bar)
